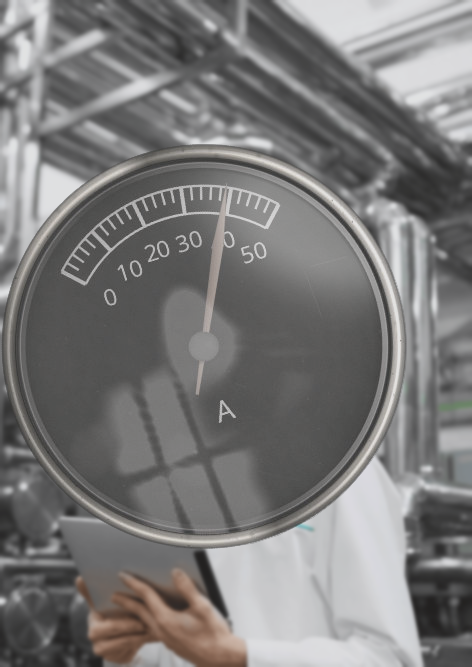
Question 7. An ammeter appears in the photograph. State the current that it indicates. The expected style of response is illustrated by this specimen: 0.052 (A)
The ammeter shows 39 (A)
